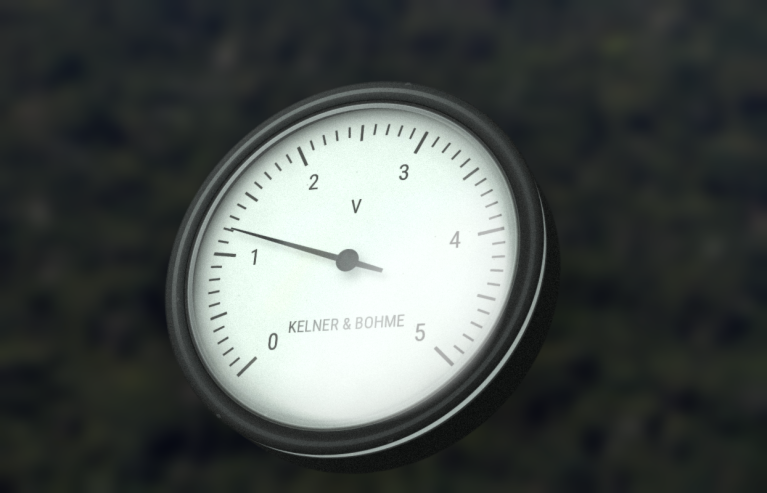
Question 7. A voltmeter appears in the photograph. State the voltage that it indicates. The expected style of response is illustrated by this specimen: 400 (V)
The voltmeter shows 1.2 (V)
